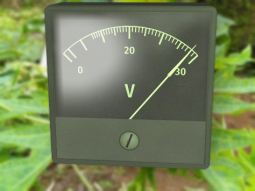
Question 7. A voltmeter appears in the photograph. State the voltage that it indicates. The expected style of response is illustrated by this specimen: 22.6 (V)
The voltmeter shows 29 (V)
